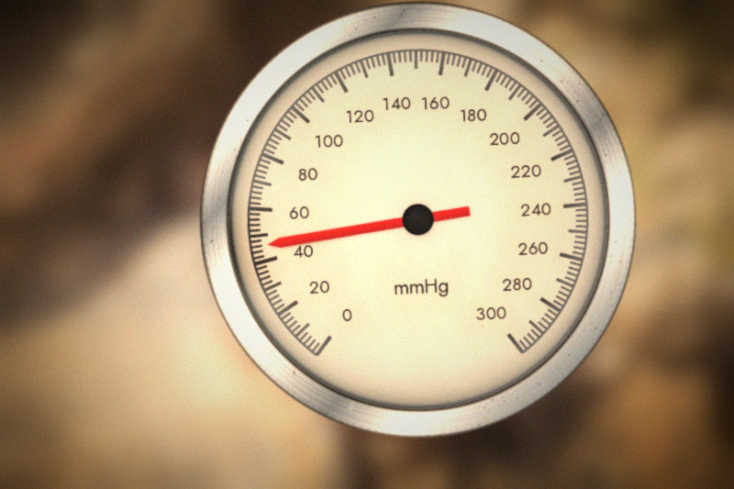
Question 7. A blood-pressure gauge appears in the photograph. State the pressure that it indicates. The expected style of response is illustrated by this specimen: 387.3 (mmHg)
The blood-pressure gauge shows 46 (mmHg)
